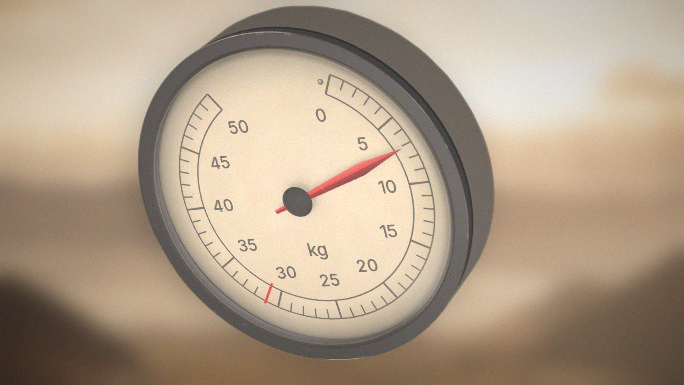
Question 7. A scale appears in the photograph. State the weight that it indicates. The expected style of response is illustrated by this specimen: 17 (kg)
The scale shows 7 (kg)
